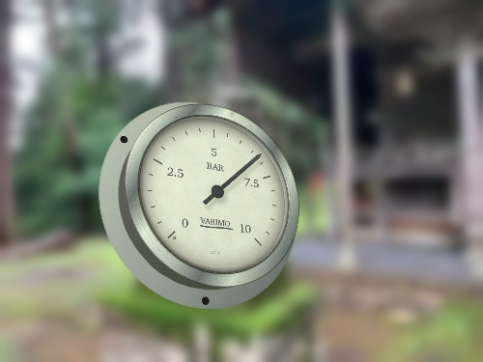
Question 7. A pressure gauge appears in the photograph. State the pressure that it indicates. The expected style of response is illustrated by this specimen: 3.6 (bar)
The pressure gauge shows 6.75 (bar)
